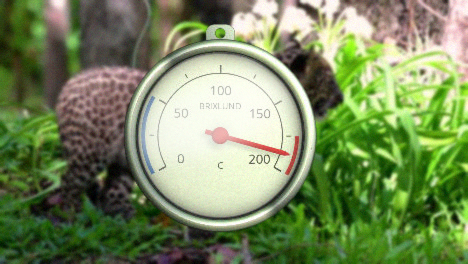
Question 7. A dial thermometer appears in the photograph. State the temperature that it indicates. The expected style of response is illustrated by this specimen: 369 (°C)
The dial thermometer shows 187.5 (°C)
